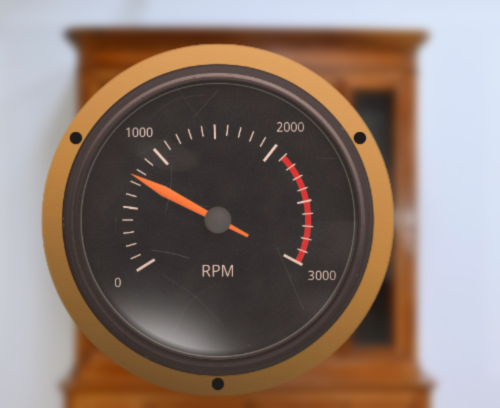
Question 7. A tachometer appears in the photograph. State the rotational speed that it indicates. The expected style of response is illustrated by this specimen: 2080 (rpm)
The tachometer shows 750 (rpm)
